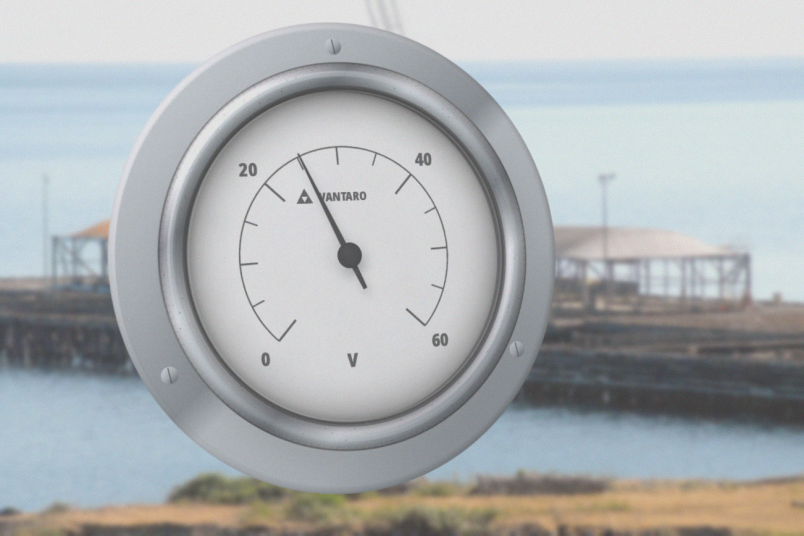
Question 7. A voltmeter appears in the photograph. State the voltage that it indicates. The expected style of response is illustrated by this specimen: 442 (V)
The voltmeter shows 25 (V)
